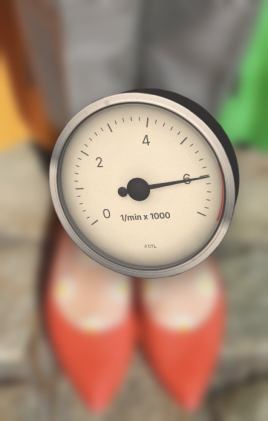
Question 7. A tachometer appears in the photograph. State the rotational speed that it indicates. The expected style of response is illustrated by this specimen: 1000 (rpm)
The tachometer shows 6000 (rpm)
